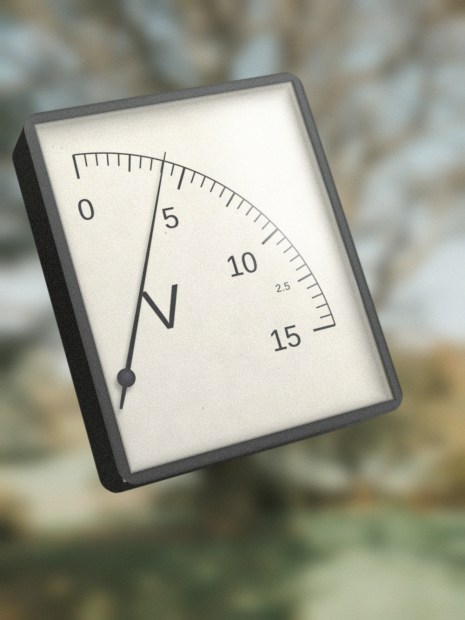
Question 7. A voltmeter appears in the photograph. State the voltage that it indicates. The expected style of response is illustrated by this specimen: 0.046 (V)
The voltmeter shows 4 (V)
